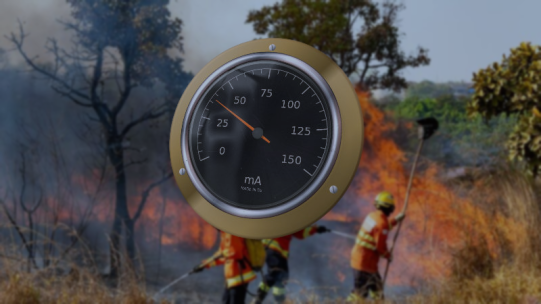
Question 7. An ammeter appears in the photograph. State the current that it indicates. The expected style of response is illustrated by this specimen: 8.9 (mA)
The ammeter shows 37.5 (mA)
